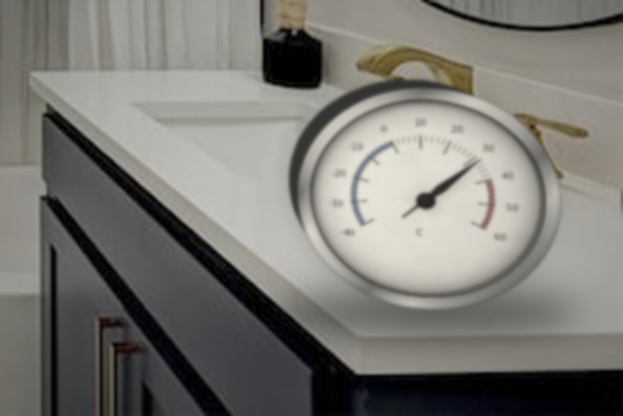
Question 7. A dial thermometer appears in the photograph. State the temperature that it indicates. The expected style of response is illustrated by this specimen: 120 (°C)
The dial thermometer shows 30 (°C)
